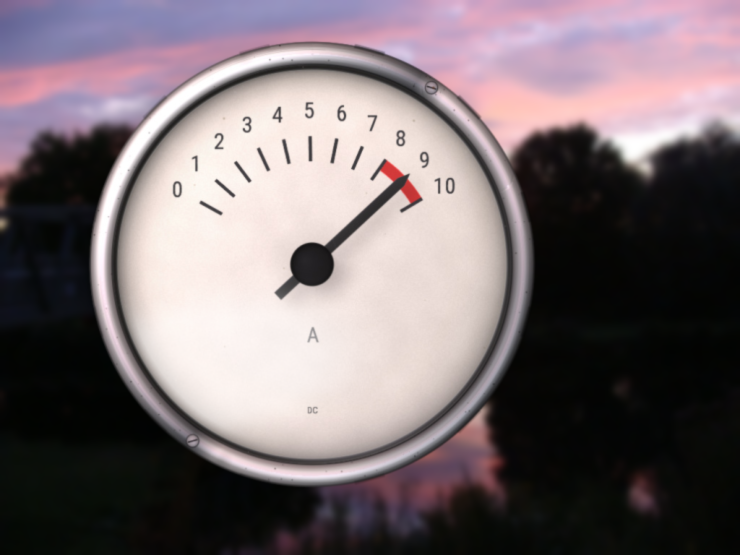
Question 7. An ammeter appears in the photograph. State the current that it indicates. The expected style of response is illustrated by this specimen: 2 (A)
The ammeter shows 9 (A)
